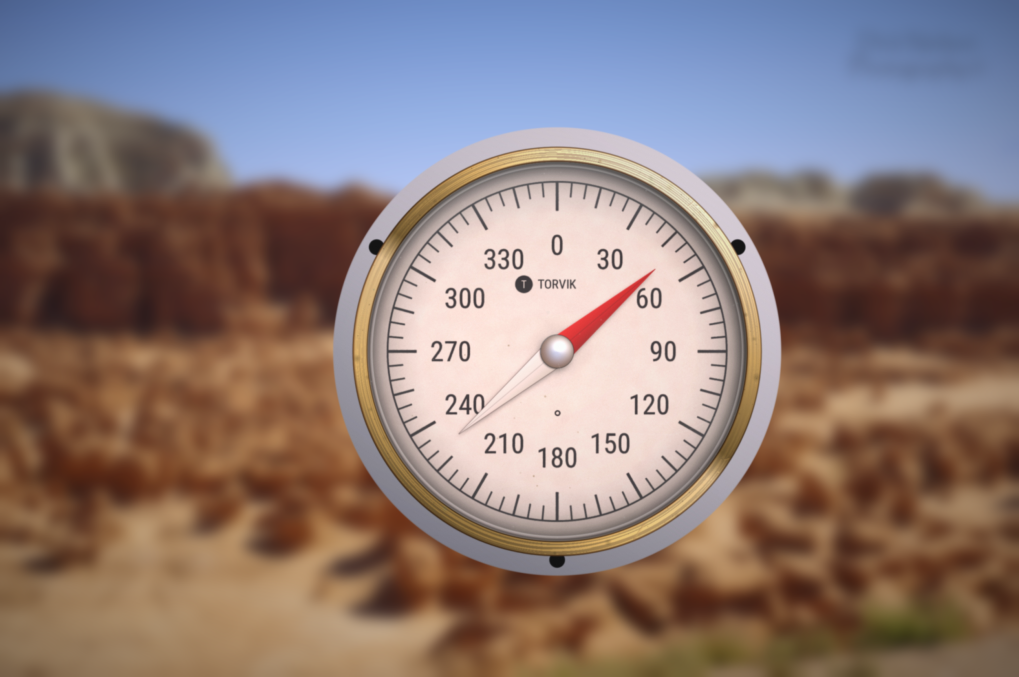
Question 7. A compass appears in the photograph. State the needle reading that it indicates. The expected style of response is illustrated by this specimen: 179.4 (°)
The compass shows 50 (°)
